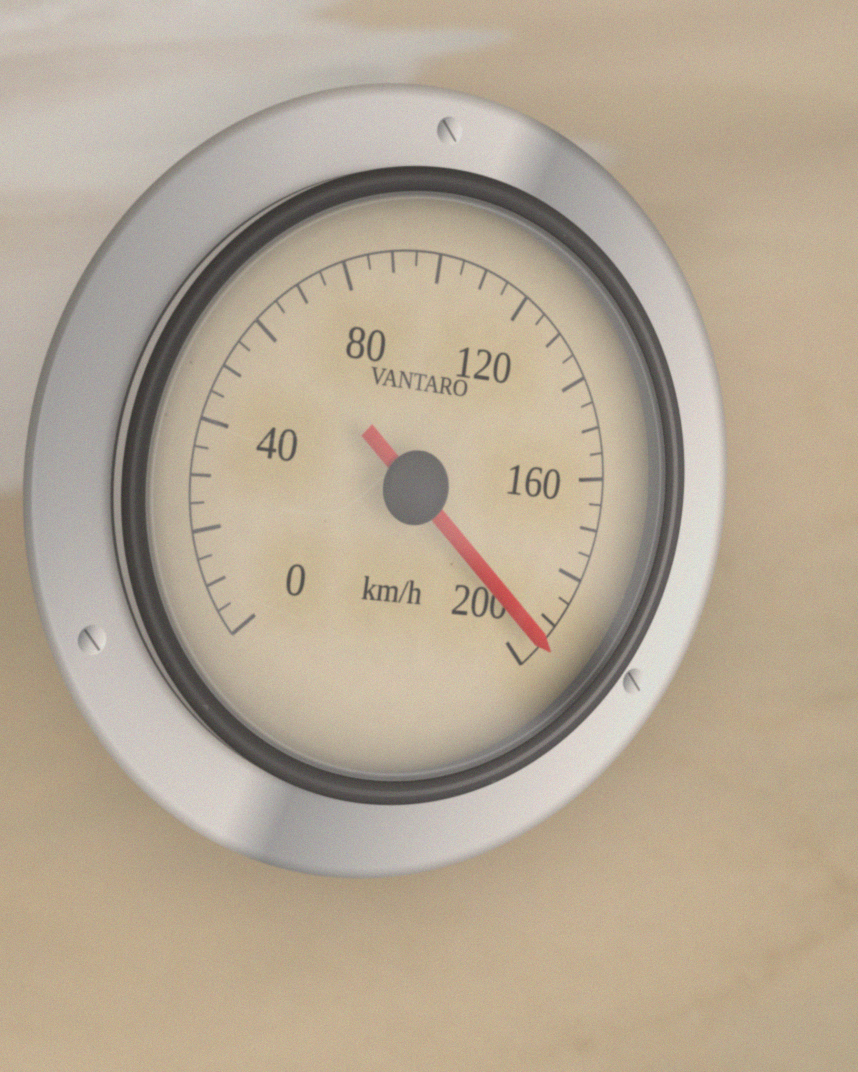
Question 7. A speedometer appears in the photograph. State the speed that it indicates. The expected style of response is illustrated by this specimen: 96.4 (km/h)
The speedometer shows 195 (km/h)
